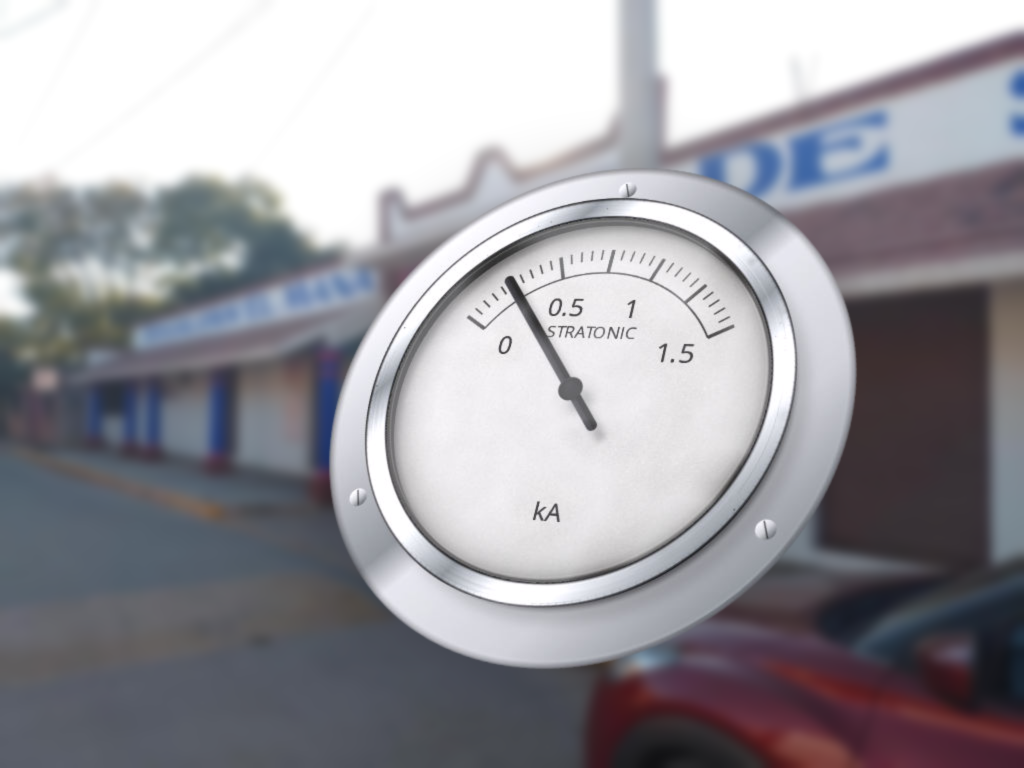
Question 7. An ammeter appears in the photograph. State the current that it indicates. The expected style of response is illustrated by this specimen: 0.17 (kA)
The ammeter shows 0.25 (kA)
